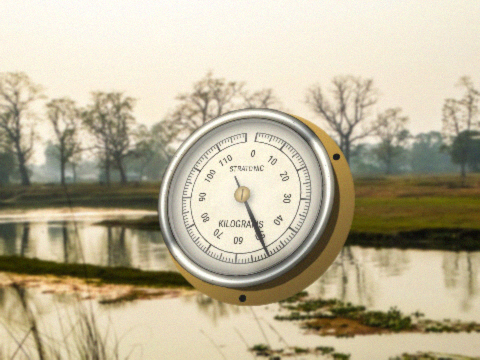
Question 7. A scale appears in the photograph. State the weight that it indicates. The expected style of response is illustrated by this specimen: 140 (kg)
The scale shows 50 (kg)
